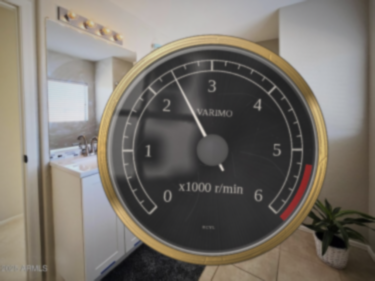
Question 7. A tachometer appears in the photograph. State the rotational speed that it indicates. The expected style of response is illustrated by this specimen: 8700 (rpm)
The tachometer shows 2400 (rpm)
